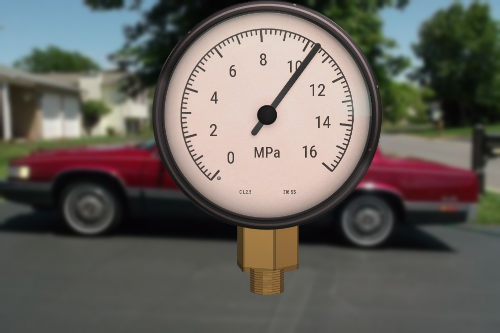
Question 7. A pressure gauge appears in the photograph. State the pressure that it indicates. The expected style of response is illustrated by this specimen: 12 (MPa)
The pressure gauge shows 10.4 (MPa)
